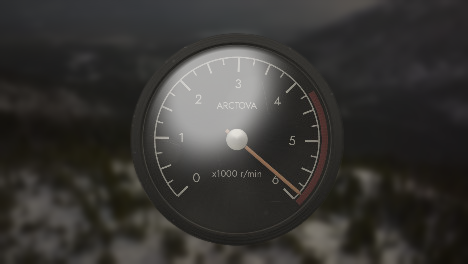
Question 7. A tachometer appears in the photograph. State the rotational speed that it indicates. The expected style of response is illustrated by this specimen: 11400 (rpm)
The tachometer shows 5875 (rpm)
